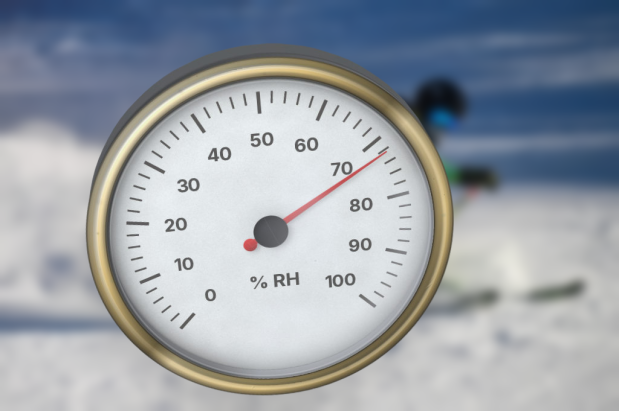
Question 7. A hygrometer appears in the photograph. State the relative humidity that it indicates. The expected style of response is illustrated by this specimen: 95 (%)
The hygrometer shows 72 (%)
